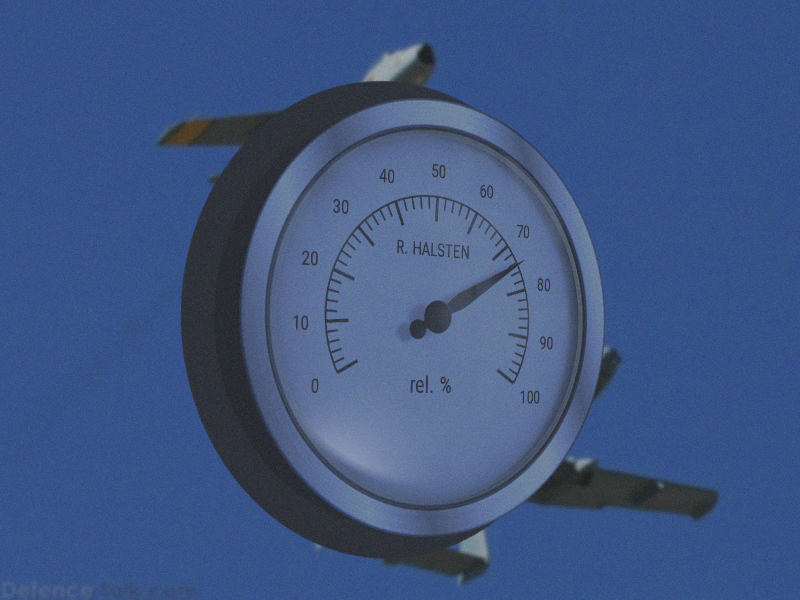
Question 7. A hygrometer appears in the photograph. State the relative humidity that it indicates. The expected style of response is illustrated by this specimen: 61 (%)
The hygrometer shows 74 (%)
